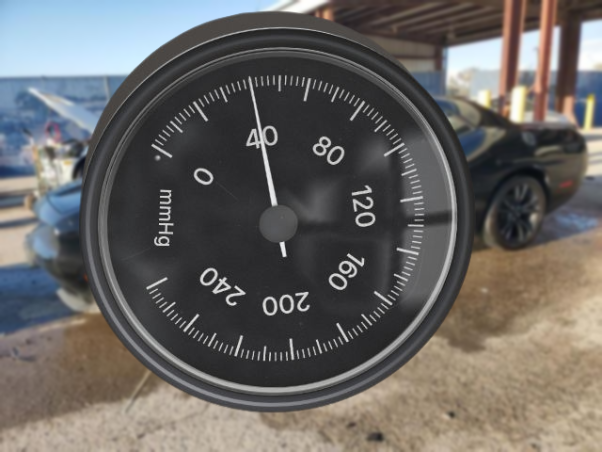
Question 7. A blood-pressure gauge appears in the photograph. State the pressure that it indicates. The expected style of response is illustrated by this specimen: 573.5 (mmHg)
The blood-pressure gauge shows 40 (mmHg)
